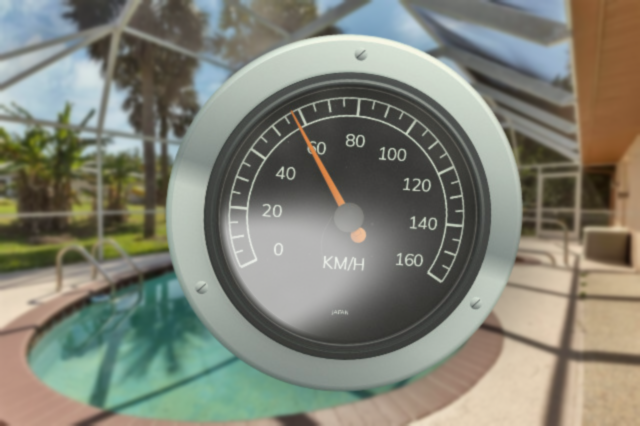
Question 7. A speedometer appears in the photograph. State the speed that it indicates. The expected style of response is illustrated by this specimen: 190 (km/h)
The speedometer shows 57.5 (km/h)
